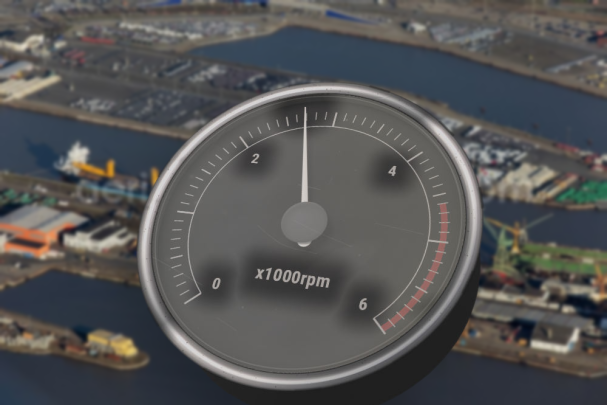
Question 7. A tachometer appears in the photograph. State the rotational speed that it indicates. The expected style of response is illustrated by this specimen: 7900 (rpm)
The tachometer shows 2700 (rpm)
